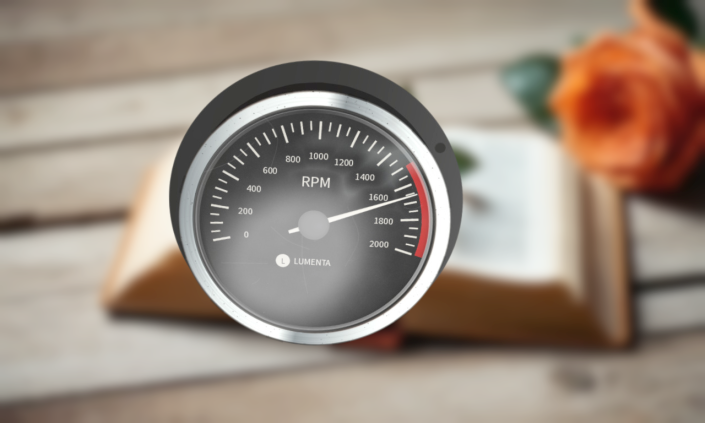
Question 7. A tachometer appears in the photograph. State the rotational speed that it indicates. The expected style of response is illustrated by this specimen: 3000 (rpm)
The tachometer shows 1650 (rpm)
